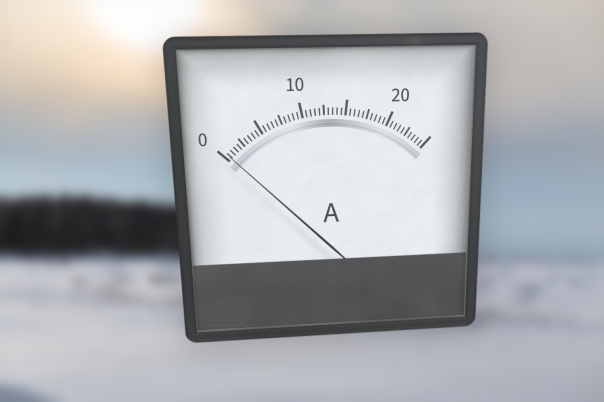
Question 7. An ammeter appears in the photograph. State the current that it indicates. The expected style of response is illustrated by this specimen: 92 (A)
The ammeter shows 0.5 (A)
